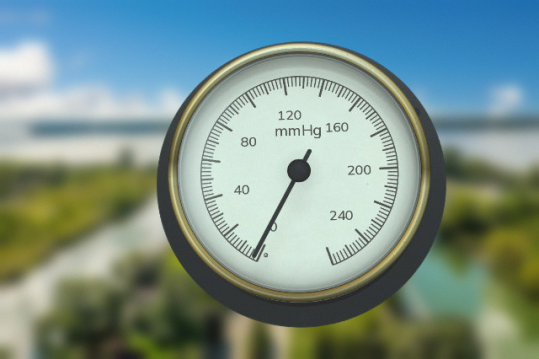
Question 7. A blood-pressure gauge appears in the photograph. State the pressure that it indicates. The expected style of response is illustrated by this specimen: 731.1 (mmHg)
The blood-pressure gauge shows 2 (mmHg)
